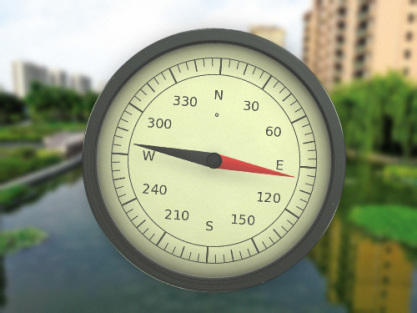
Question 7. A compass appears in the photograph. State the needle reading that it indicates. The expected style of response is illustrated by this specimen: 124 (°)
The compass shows 97.5 (°)
